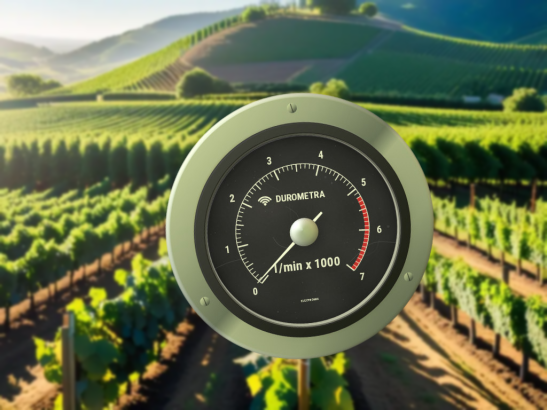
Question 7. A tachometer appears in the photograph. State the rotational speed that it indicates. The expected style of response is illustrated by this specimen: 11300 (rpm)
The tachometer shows 100 (rpm)
